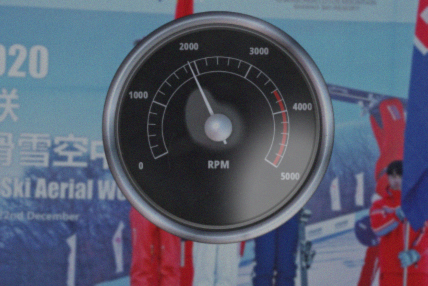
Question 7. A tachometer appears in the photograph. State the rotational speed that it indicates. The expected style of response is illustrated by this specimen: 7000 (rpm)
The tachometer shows 1900 (rpm)
